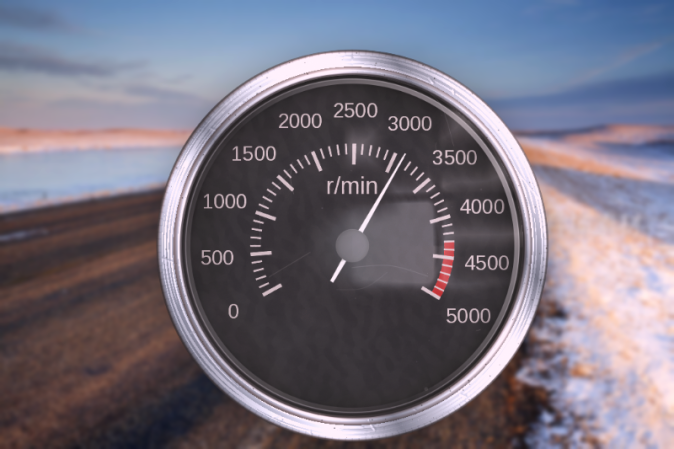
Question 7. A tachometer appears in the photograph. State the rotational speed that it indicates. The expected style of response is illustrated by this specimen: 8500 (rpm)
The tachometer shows 3100 (rpm)
